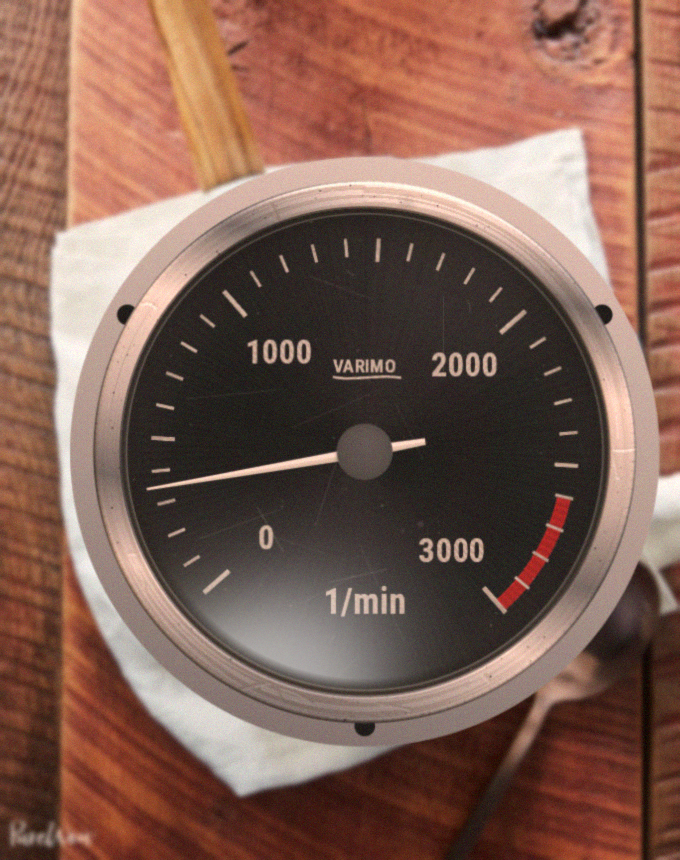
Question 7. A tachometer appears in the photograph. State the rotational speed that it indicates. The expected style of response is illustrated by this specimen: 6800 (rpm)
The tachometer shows 350 (rpm)
